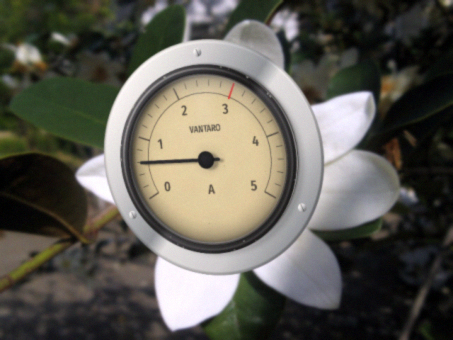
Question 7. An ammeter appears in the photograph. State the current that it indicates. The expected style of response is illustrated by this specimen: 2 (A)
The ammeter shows 0.6 (A)
